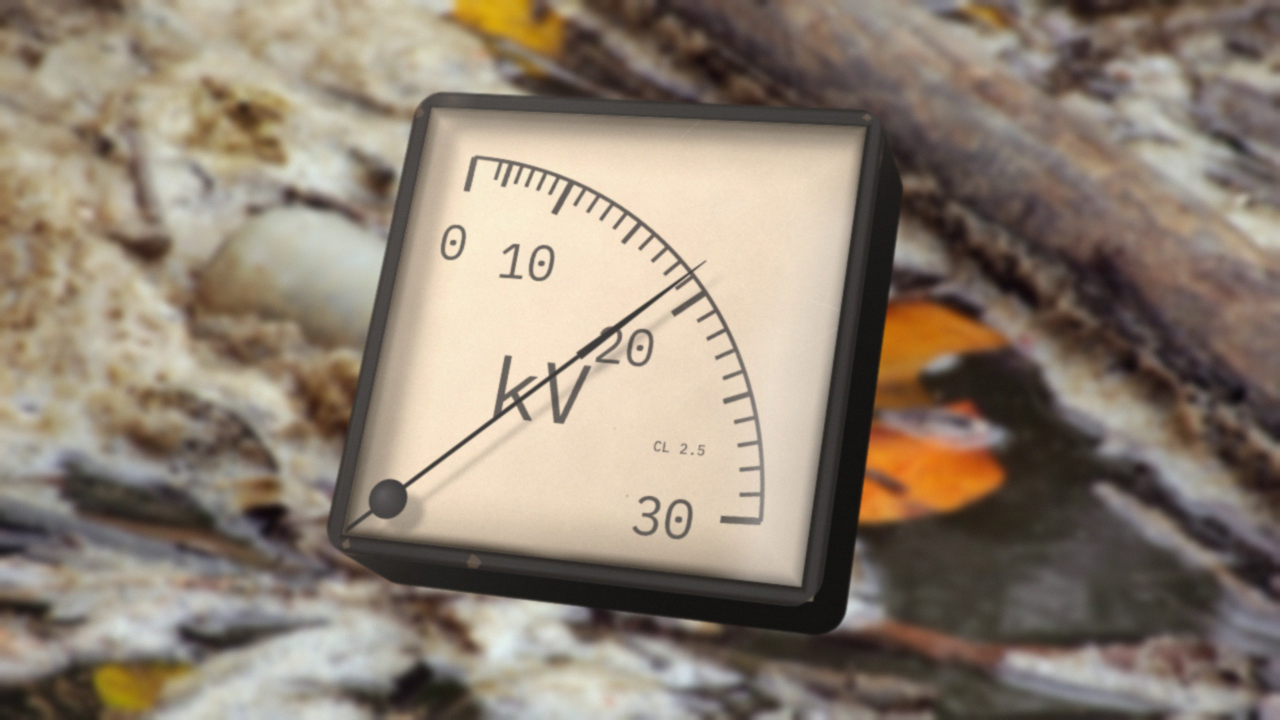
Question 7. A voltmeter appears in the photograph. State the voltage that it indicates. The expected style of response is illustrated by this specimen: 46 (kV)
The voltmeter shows 19 (kV)
